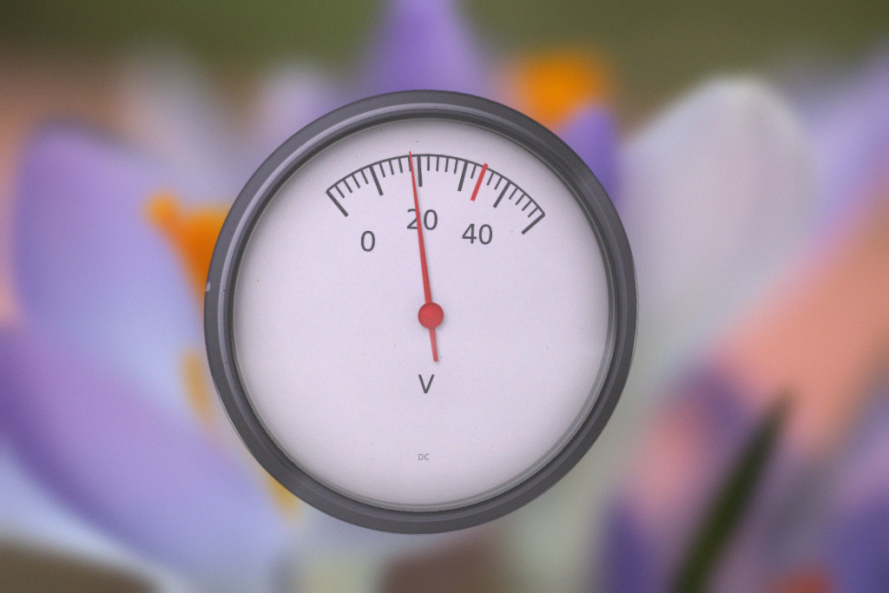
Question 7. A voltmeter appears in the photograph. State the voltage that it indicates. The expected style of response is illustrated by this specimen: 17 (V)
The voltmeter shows 18 (V)
